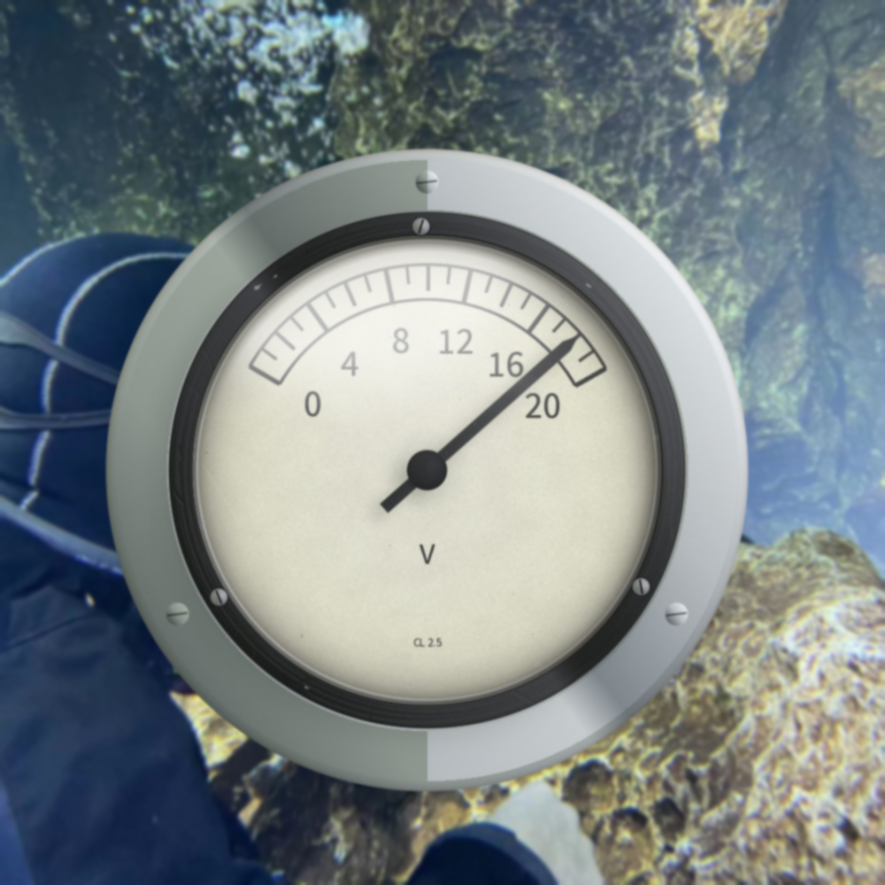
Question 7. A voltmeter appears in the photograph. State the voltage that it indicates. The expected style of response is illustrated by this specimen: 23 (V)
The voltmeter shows 18 (V)
